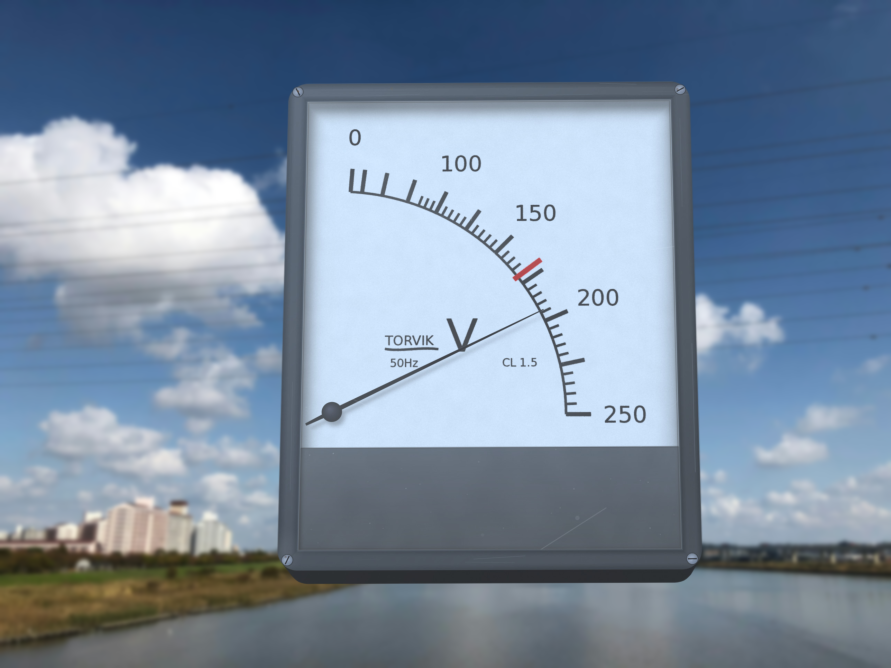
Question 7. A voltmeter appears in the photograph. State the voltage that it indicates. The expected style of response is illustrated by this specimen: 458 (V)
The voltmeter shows 195 (V)
